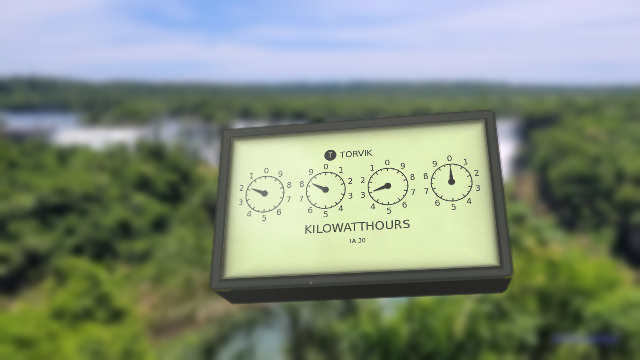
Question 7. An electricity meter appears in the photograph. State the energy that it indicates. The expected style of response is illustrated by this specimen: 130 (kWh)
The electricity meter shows 1830 (kWh)
